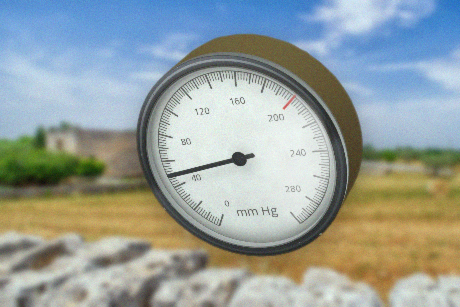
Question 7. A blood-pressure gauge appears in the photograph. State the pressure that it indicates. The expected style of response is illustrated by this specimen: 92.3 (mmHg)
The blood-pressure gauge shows 50 (mmHg)
